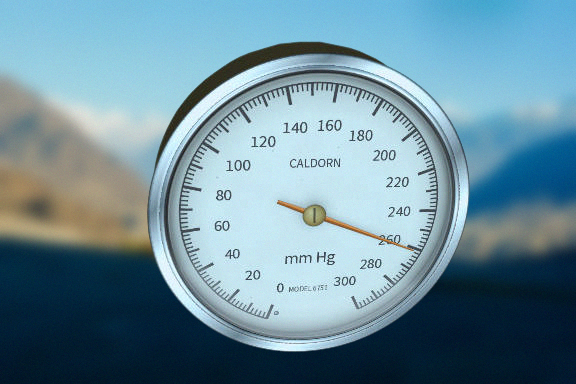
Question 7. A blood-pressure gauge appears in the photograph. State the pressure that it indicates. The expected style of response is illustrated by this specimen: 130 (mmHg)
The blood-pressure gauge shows 260 (mmHg)
